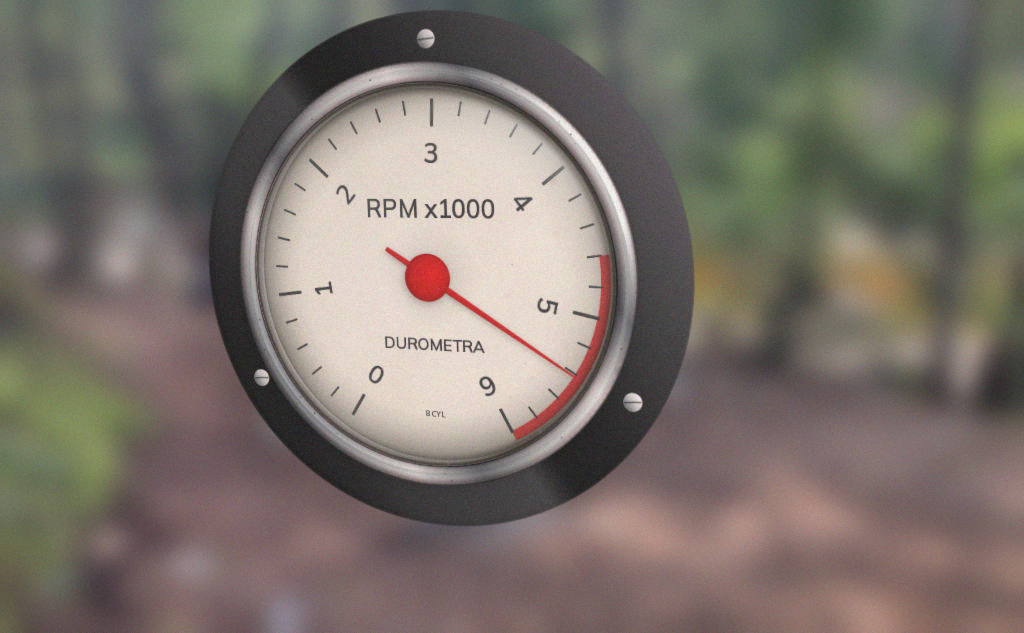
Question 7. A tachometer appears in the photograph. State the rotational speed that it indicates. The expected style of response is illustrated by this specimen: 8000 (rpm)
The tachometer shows 5400 (rpm)
